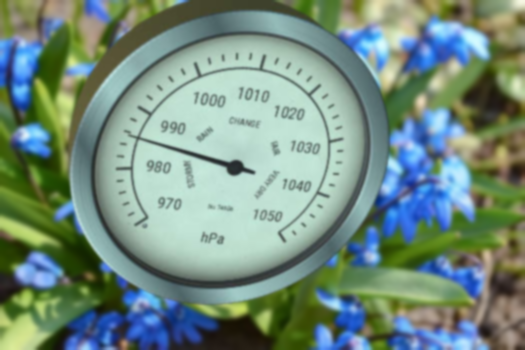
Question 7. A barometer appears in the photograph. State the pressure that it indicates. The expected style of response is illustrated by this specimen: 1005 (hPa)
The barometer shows 986 (hPa)
